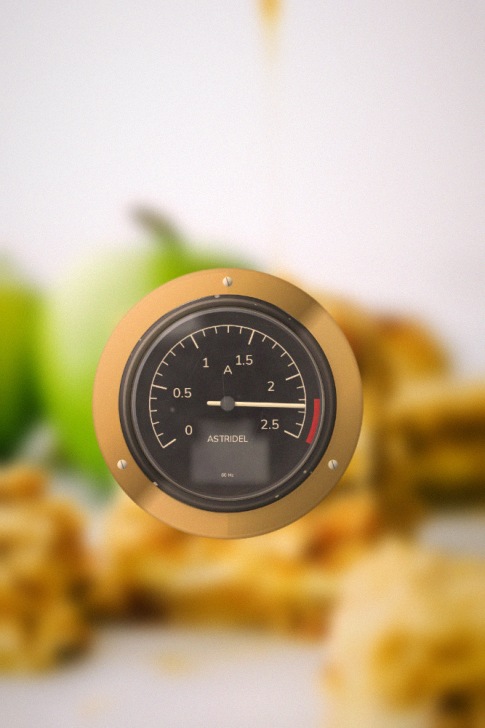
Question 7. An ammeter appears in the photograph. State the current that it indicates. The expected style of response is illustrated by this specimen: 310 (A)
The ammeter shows 2.25 (A)
